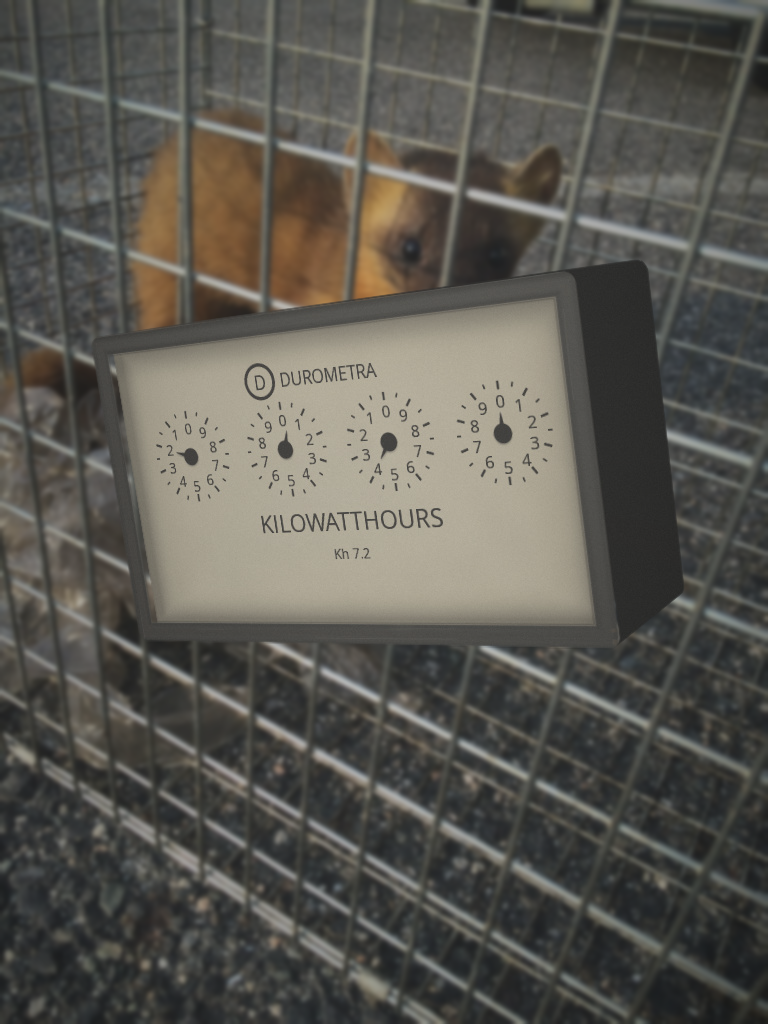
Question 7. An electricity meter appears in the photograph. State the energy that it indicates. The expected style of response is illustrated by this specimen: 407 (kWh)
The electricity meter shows 2040 (kWh)
